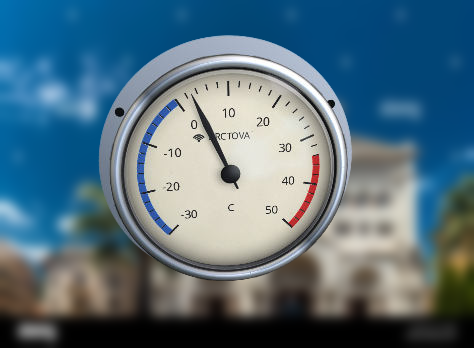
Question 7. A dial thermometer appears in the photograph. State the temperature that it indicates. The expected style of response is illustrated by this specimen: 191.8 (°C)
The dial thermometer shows 3 (°C)
